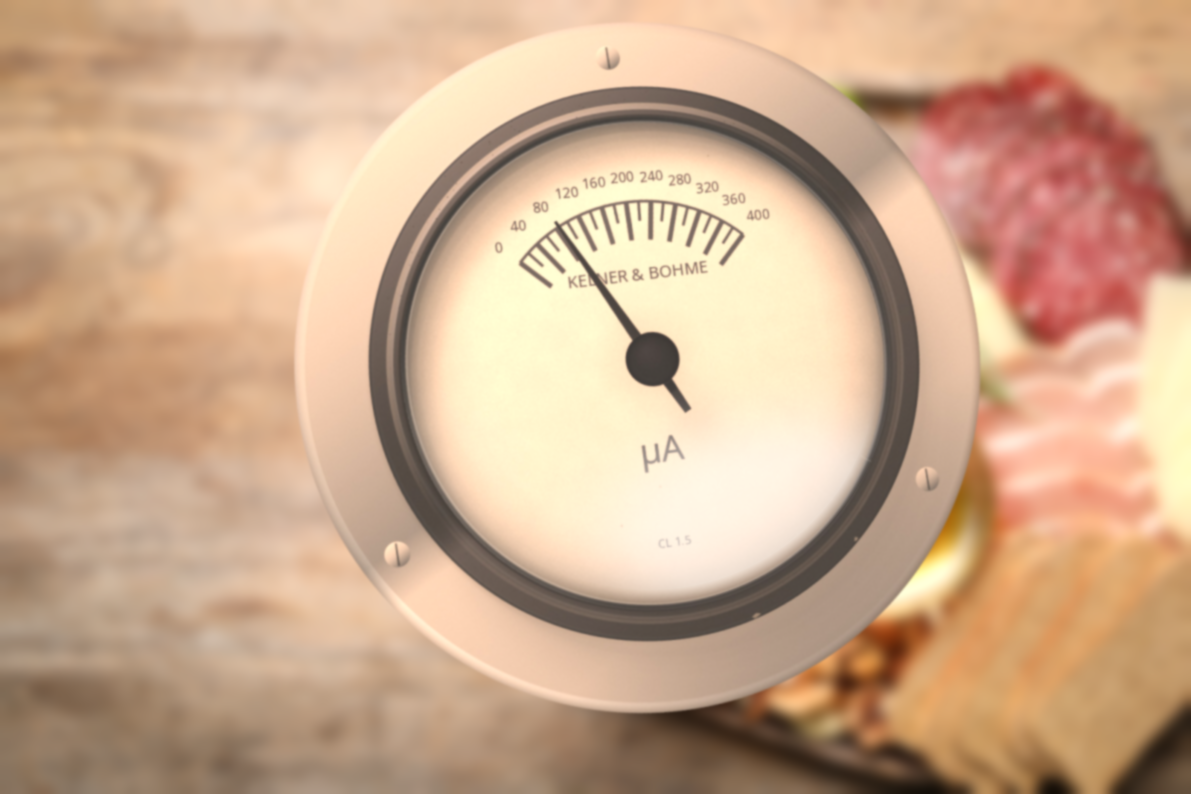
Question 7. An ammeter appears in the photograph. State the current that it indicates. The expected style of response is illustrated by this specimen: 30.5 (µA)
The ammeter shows 80 (µA)
